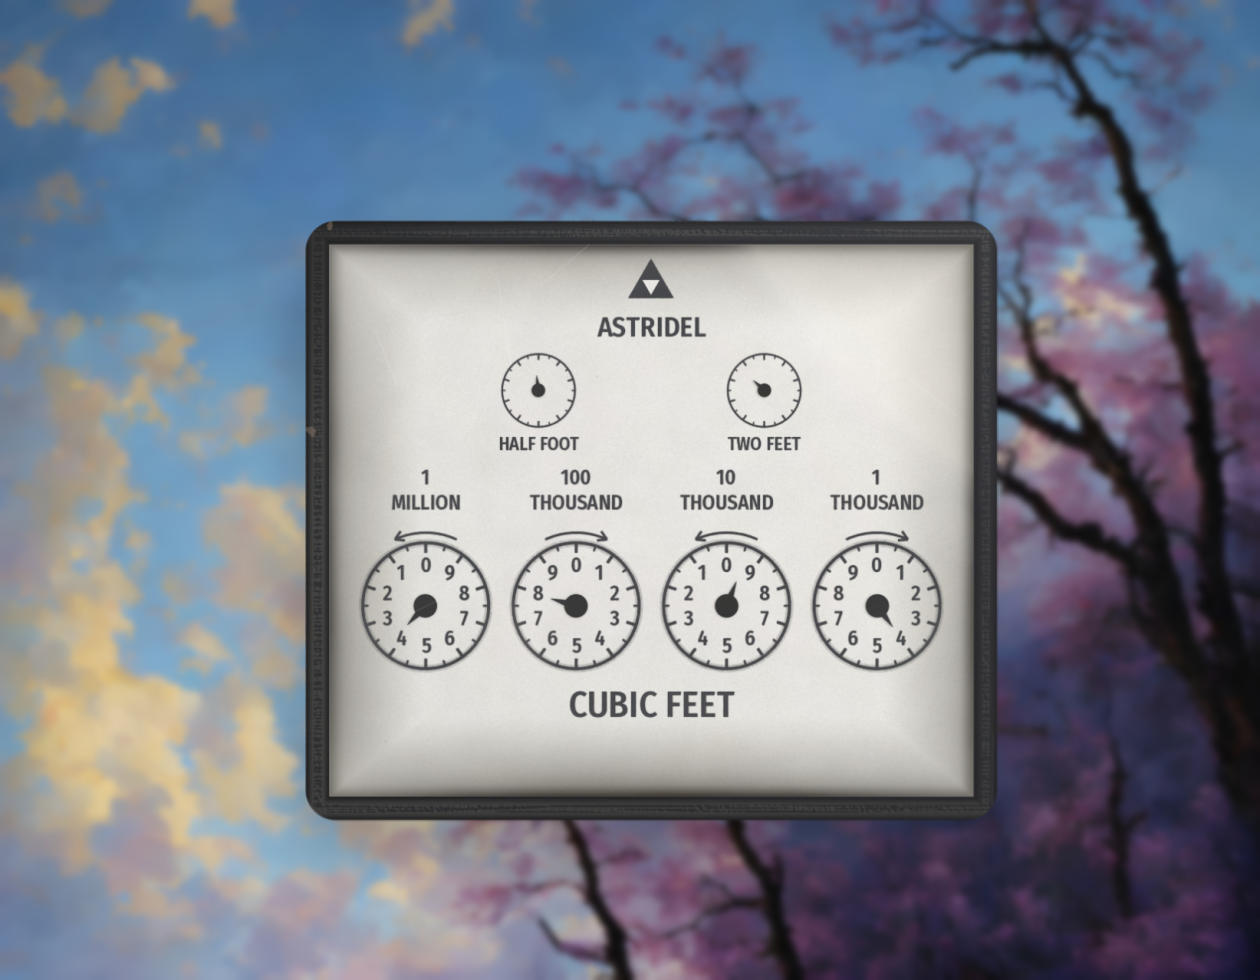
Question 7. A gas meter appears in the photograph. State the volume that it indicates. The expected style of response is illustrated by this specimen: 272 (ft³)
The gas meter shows 379400 (ft³)
